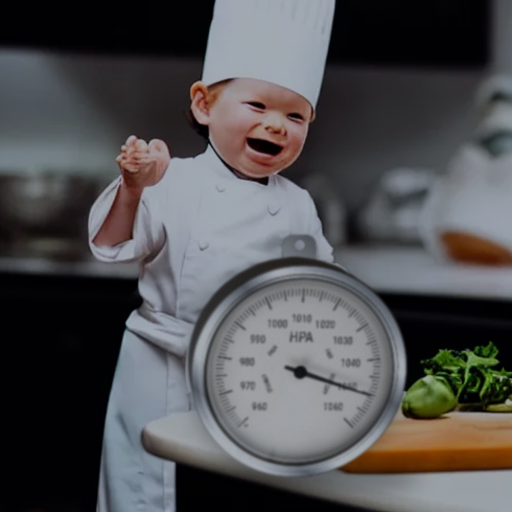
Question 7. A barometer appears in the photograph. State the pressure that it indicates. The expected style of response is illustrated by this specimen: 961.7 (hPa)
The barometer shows 1050 (hPa)
